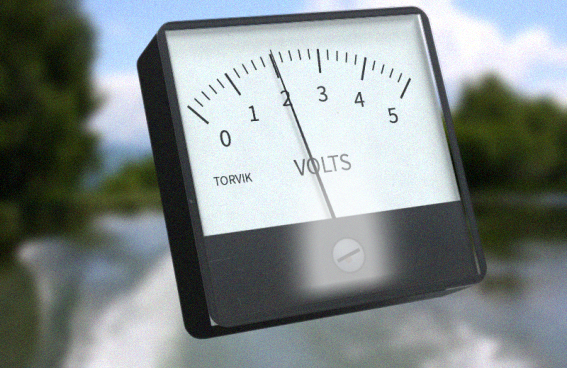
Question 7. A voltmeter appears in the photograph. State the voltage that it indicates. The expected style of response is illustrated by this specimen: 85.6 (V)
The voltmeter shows 2 (V)
